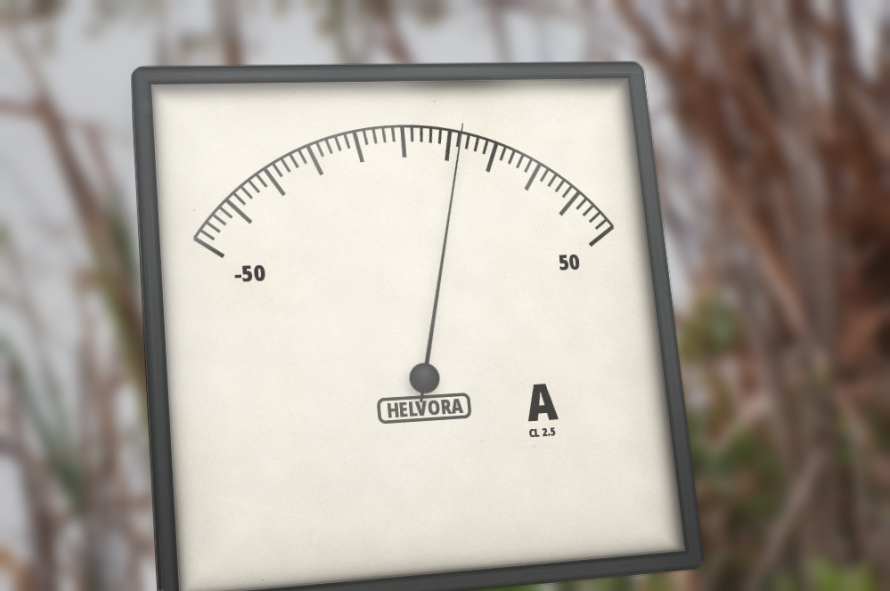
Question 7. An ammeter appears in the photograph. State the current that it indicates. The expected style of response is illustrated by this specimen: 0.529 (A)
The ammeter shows 12 (A)
